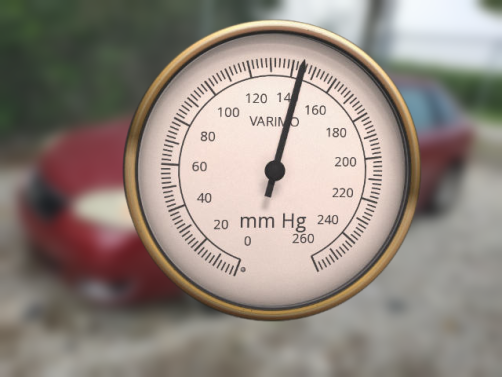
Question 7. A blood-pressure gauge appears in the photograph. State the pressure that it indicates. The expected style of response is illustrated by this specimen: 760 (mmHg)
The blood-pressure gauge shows 144 (mmHg)
